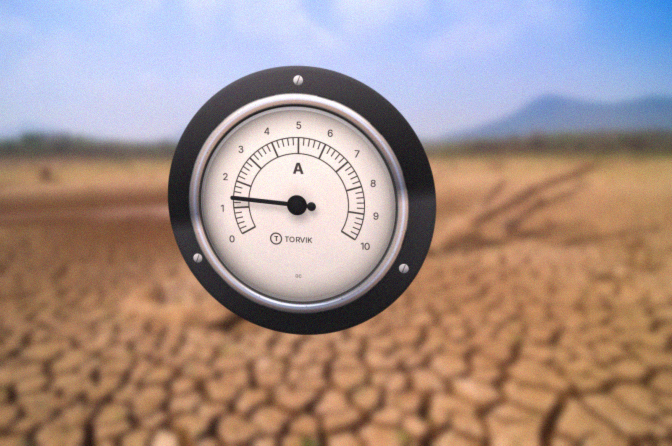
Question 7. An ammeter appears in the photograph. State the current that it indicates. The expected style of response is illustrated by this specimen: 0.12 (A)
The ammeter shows 1.4 (A)
